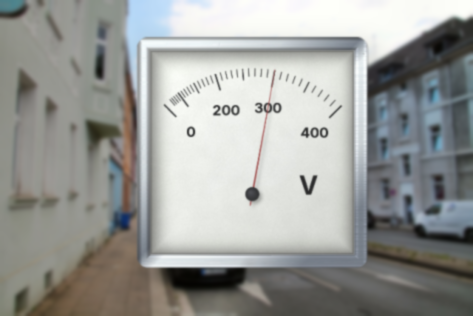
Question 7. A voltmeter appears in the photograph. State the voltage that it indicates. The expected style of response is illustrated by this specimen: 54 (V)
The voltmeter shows 300 (V)
